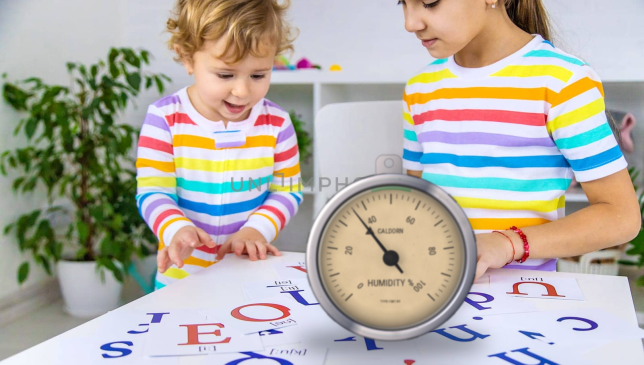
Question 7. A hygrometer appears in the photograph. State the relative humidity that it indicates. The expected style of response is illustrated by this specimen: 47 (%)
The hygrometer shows 36 (%)
